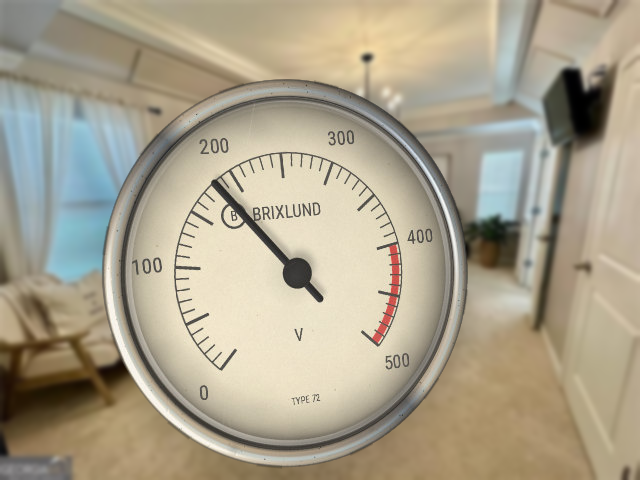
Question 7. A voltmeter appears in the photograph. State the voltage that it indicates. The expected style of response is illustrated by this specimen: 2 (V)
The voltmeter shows 180 (V)
